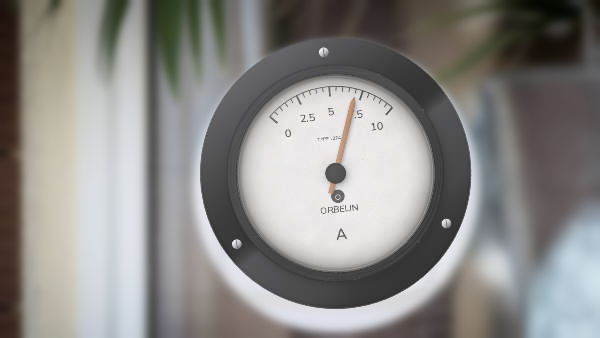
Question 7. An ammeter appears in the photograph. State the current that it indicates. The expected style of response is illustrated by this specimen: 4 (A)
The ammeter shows 7 (A)
